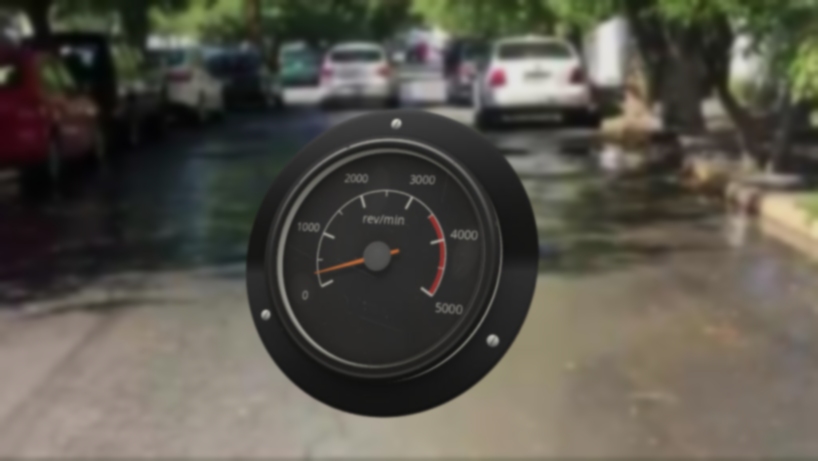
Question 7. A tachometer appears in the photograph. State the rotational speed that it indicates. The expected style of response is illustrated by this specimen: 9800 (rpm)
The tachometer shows 250 (rpm)
